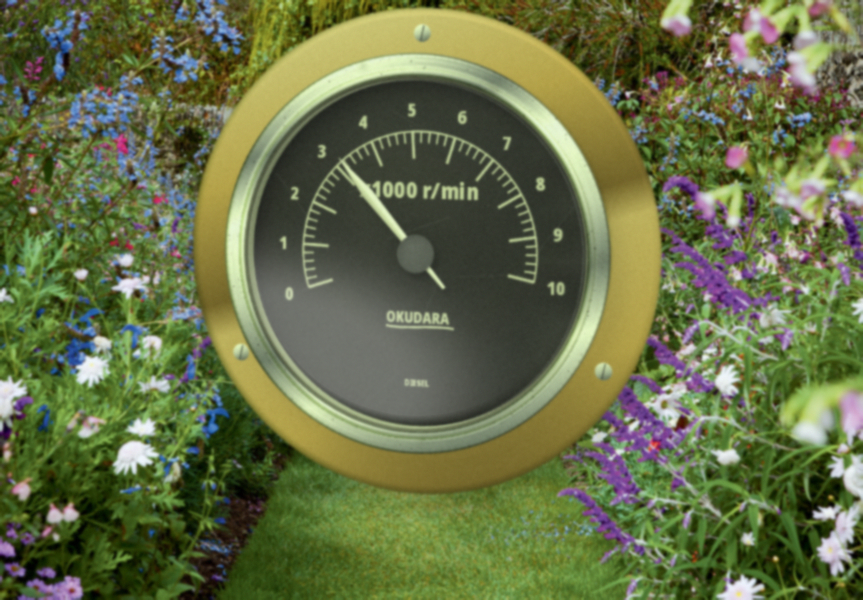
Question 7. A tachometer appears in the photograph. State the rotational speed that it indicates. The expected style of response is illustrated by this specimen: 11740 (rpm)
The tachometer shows 3200 (rpm)
